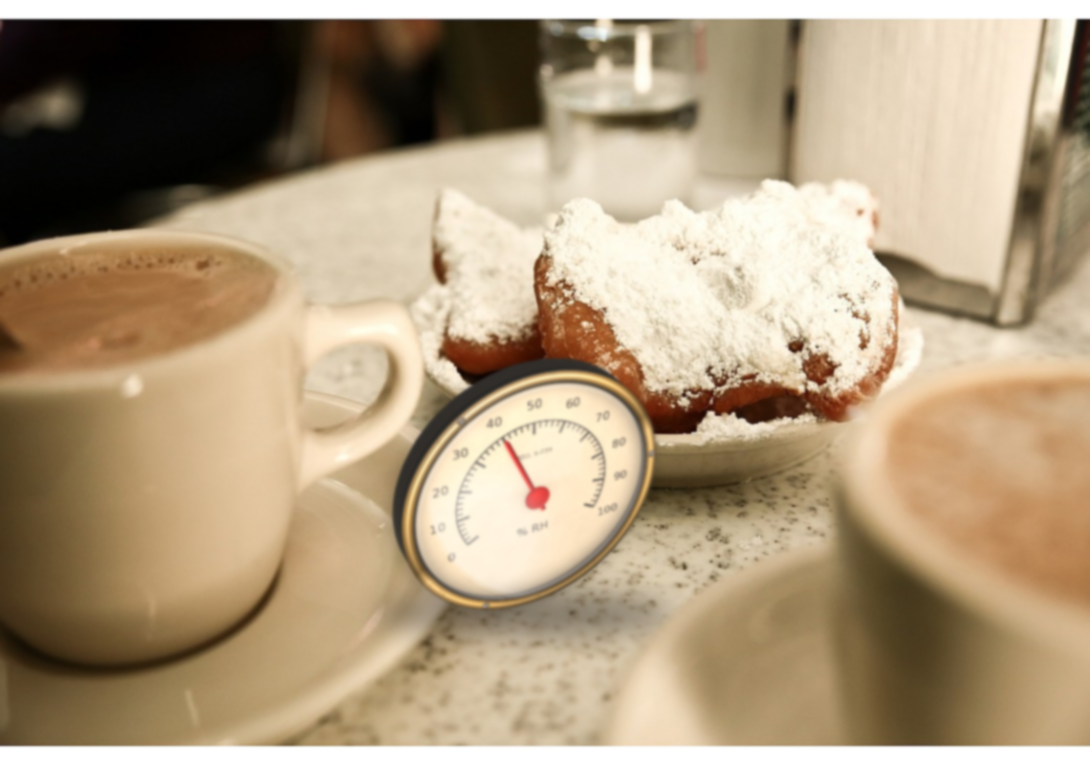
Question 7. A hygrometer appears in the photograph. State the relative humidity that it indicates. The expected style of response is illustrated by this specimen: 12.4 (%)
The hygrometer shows 40 (%)
